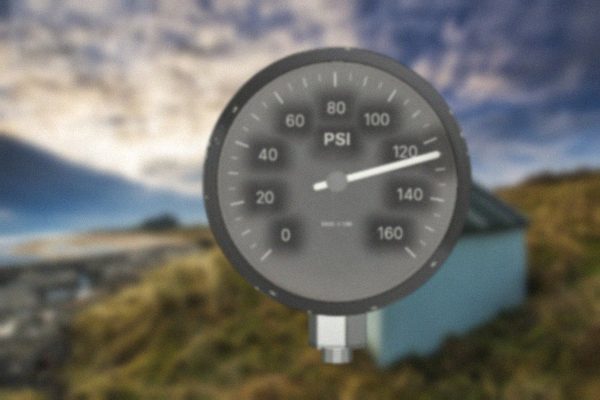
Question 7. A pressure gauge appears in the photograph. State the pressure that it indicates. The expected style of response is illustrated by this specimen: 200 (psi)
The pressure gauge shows 125 (psi)
